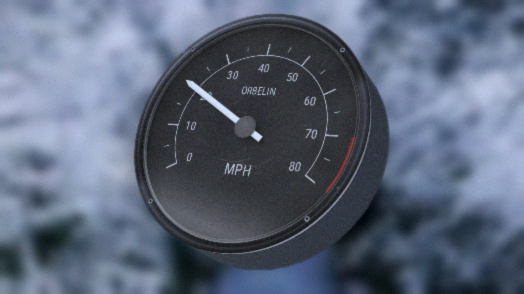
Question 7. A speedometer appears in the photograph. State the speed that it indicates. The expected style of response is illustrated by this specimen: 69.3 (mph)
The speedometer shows 20 (mph)
